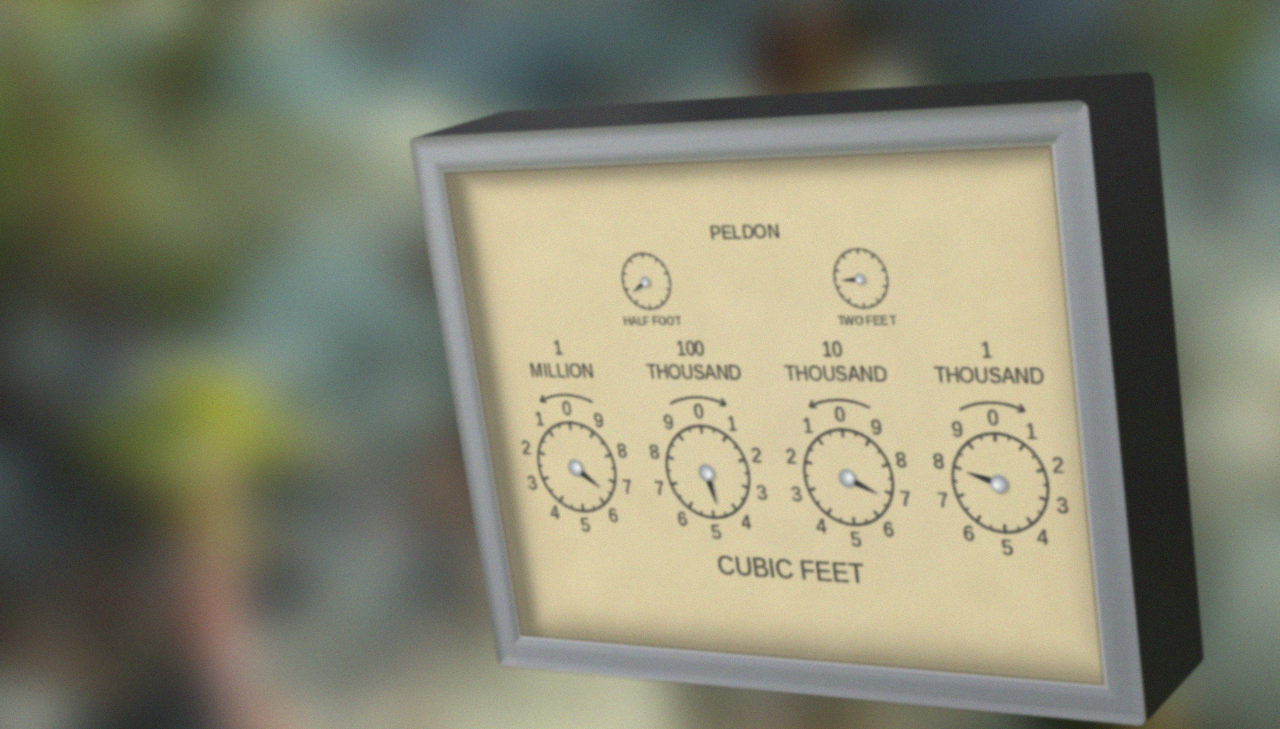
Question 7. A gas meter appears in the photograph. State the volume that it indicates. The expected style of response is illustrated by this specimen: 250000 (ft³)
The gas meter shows 646800 (ft³)
